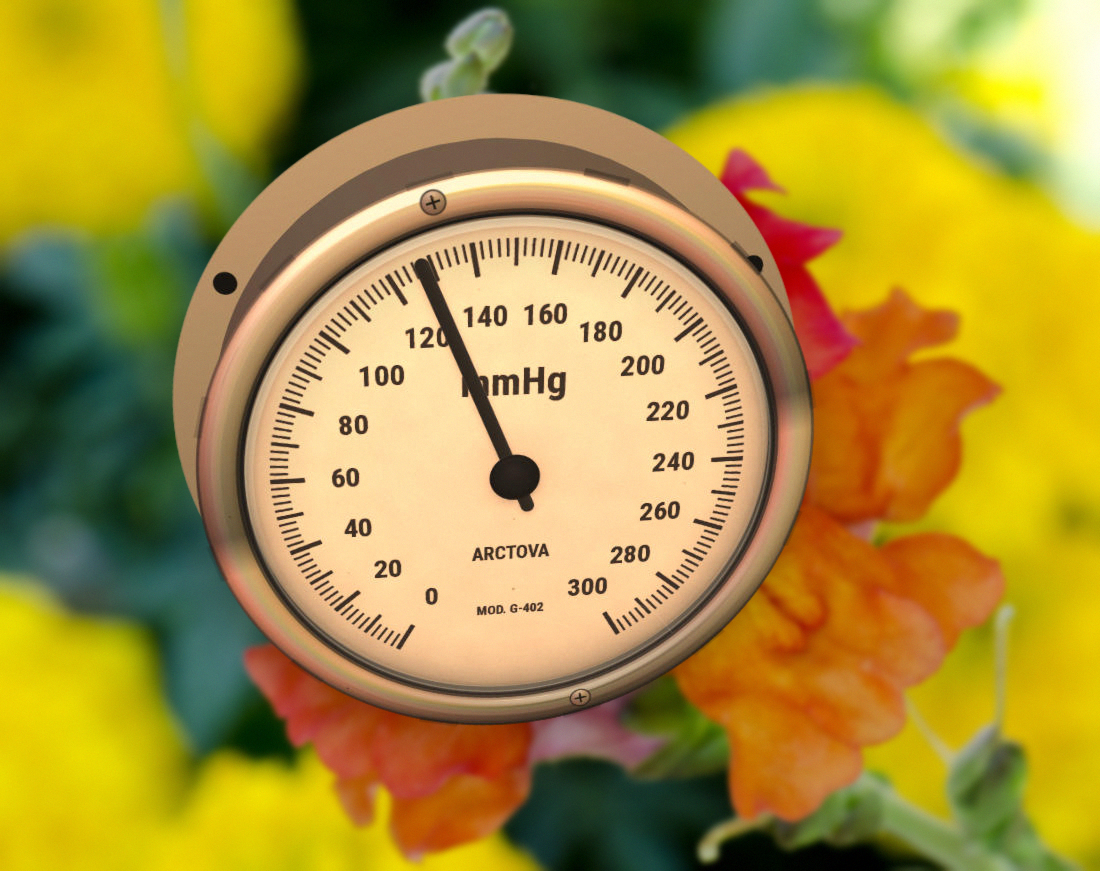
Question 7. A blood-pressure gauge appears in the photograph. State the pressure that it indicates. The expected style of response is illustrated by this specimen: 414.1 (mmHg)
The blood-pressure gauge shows 128 (mmHg)
